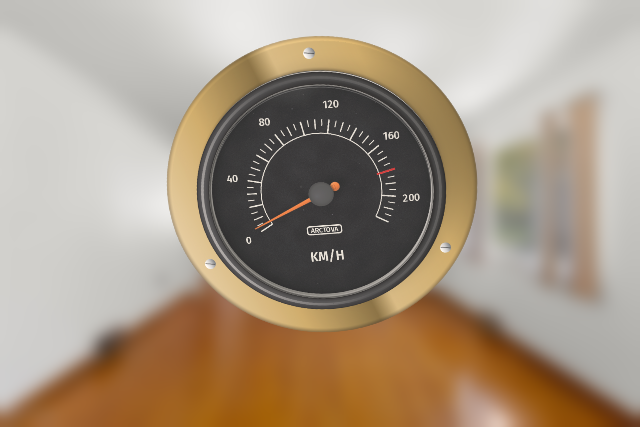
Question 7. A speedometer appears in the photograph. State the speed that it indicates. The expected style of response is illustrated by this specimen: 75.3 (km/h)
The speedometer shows 5 (km/h)
